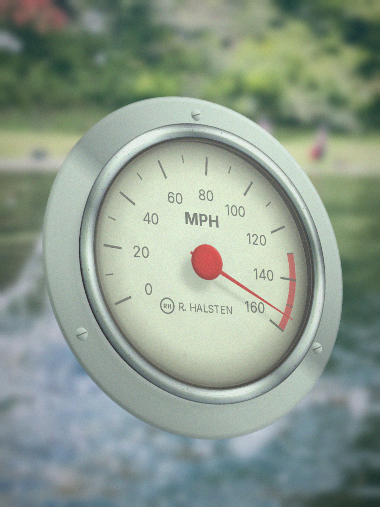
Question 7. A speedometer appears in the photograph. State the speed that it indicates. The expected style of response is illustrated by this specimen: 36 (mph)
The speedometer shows 155 (mph)
